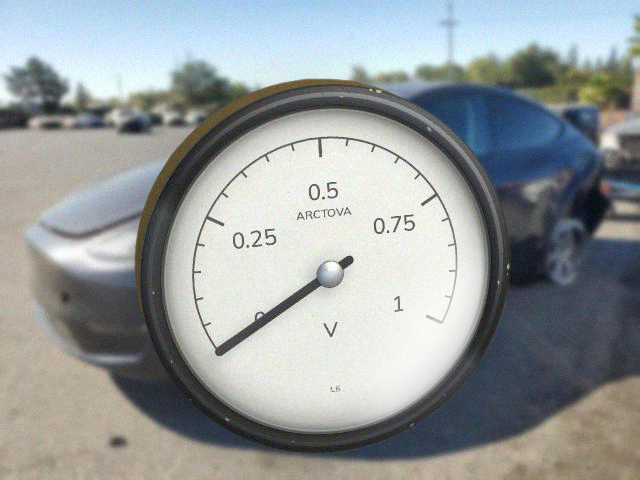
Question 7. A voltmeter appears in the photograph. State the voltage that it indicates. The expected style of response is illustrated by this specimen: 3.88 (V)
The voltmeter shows 0 (V)
